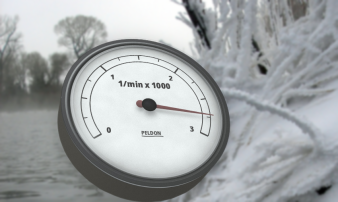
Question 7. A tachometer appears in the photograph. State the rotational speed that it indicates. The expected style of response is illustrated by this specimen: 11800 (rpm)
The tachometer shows 2750 (rpm)
